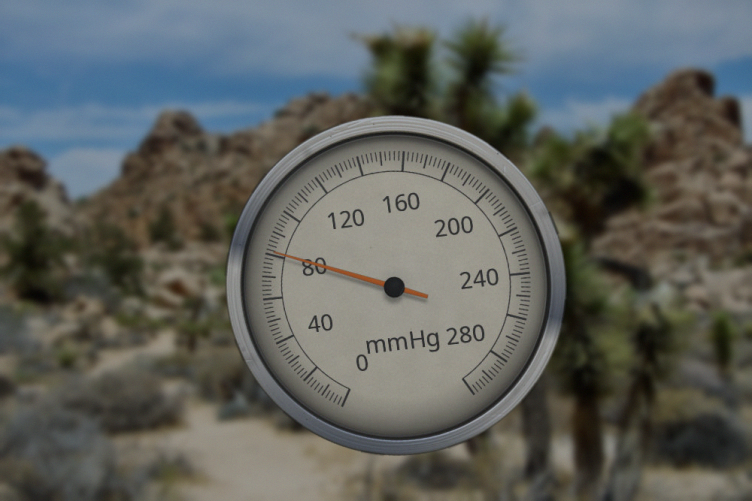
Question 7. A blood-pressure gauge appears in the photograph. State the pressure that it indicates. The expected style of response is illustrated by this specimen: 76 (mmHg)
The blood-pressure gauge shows 82 (mmHg)
